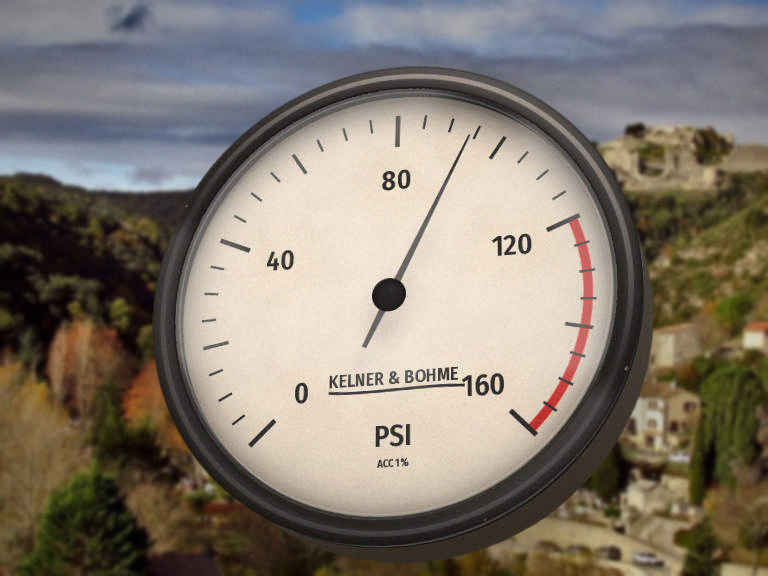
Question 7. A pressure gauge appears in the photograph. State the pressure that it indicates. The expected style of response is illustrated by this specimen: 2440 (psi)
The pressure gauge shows 95 (psi)
